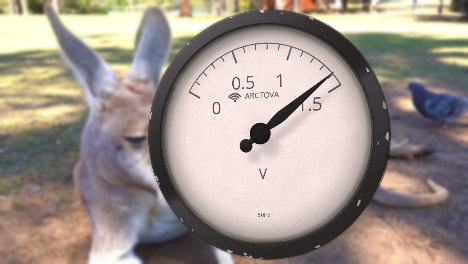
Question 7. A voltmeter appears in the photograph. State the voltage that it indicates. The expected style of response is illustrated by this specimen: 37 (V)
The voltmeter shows 1.4 (V)
